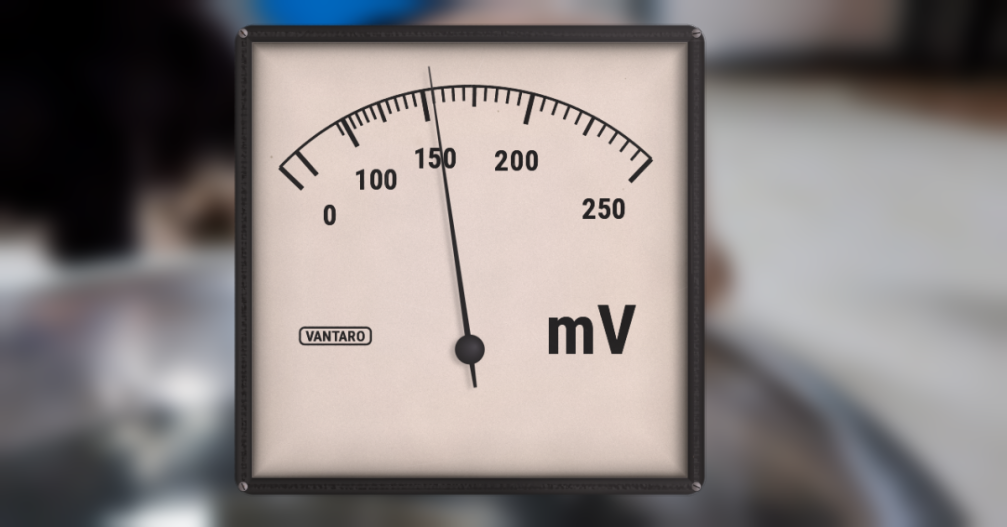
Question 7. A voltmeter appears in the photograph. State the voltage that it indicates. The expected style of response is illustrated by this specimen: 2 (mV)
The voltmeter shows 155 (mV)
